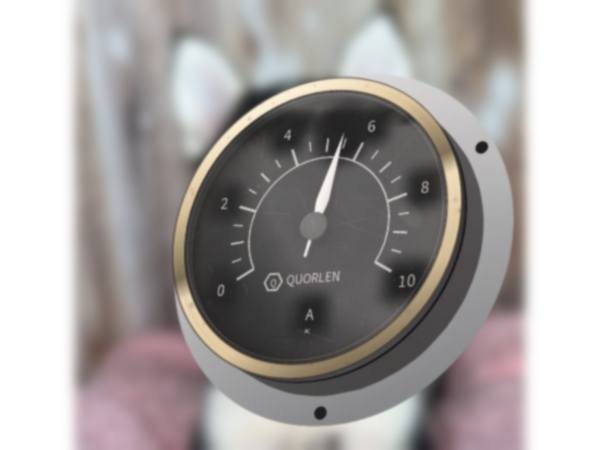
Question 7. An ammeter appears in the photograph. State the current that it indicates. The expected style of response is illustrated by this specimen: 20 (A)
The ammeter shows 5.5 (A)
